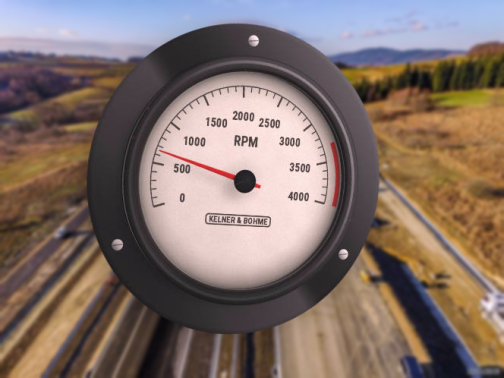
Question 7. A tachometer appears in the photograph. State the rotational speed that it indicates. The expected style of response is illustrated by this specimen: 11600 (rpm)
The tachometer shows 650 (rpm)
